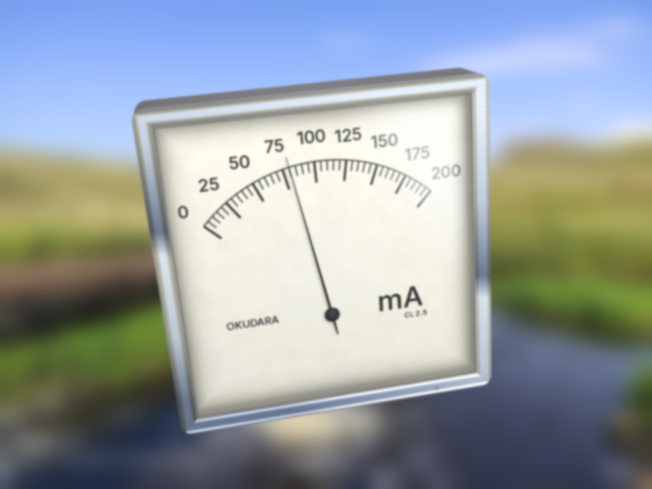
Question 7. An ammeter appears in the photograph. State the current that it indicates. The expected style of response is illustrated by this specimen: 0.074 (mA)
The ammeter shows 80 (mA)
